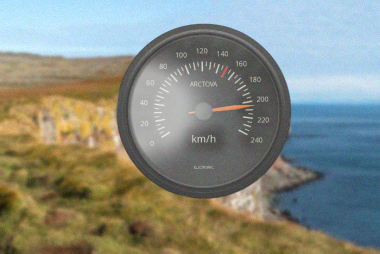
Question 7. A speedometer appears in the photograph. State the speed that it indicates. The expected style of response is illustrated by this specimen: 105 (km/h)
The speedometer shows 205 (km/h)
